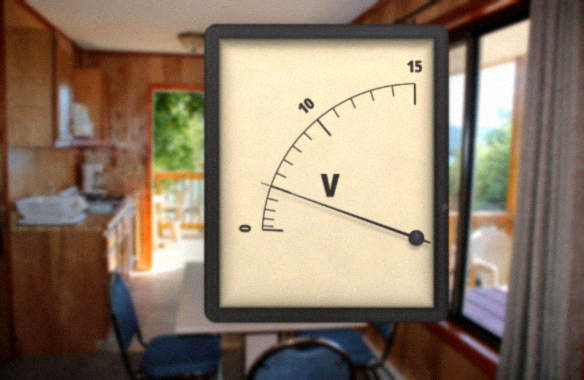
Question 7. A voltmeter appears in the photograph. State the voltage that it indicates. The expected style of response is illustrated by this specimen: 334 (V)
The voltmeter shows 5 (V)
